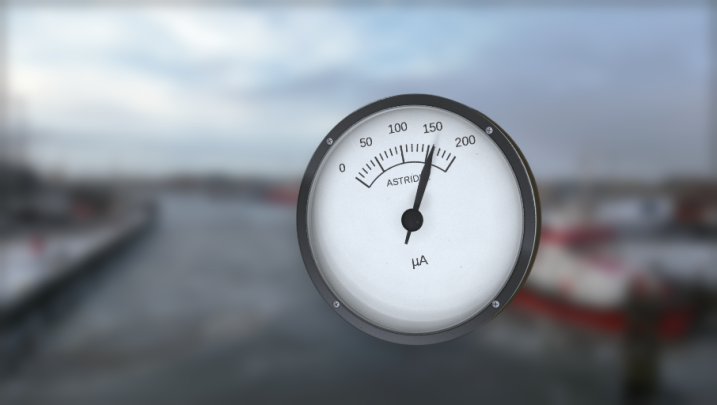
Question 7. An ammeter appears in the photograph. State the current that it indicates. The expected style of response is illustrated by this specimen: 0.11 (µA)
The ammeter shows 160 (µA)
